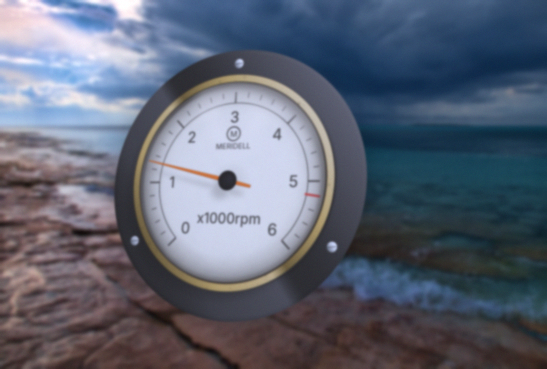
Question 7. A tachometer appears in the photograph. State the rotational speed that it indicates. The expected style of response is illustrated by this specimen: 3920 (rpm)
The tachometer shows 1300 (rpm)
